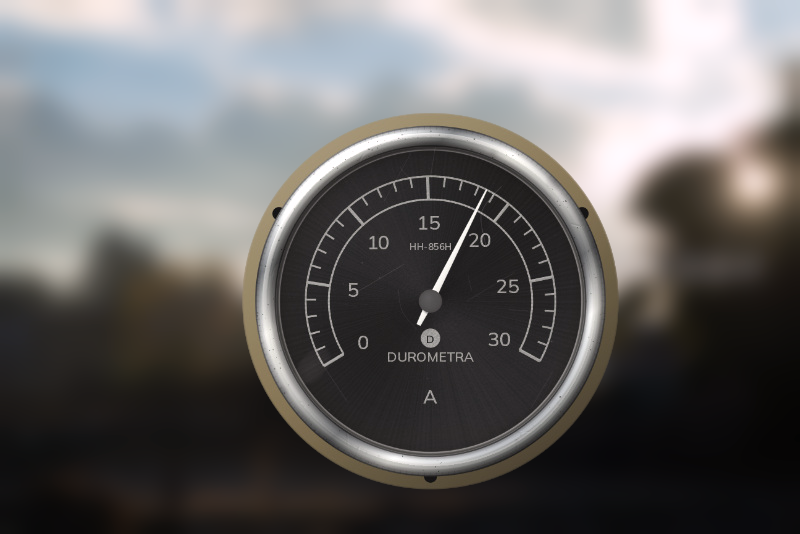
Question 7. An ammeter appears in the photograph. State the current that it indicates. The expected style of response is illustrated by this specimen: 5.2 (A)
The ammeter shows 18.5 (A)
